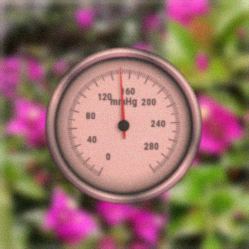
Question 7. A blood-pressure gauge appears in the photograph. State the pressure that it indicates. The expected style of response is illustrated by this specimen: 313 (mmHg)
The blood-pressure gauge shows 150 (mmHg)
